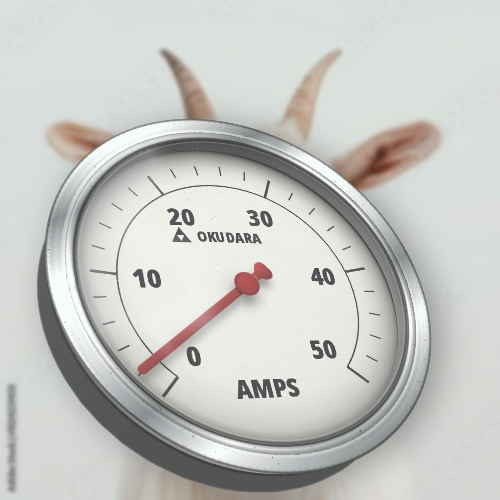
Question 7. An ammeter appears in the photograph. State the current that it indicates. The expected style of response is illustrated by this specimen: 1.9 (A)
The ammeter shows 2 (A)
